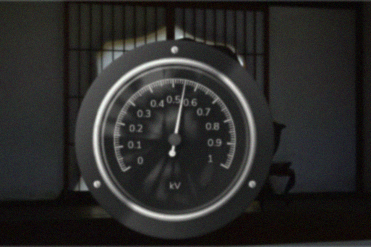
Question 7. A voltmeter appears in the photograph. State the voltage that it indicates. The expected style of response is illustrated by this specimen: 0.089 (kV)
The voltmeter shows 0.55 (kV)
